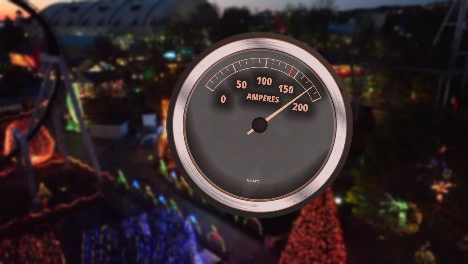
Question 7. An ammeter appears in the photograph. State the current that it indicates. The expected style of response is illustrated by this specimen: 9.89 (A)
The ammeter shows 180 (A)
